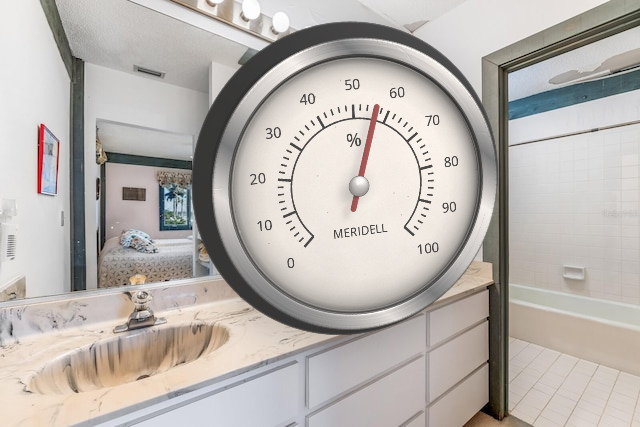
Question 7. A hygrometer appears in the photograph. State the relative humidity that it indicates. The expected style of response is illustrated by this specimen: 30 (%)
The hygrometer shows 56 (%)
